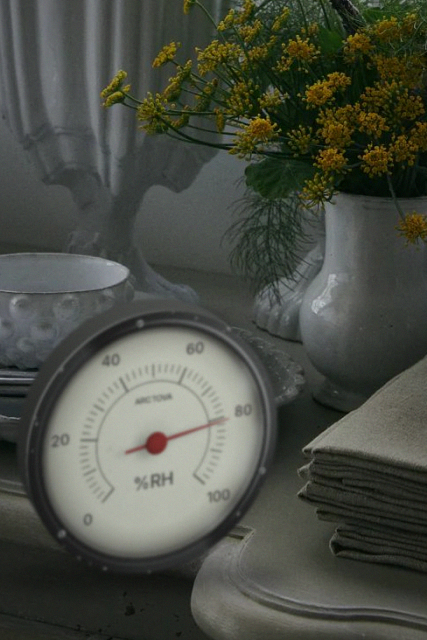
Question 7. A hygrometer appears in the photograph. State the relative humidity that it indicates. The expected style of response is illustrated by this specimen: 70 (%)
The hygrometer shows 80 (%)
